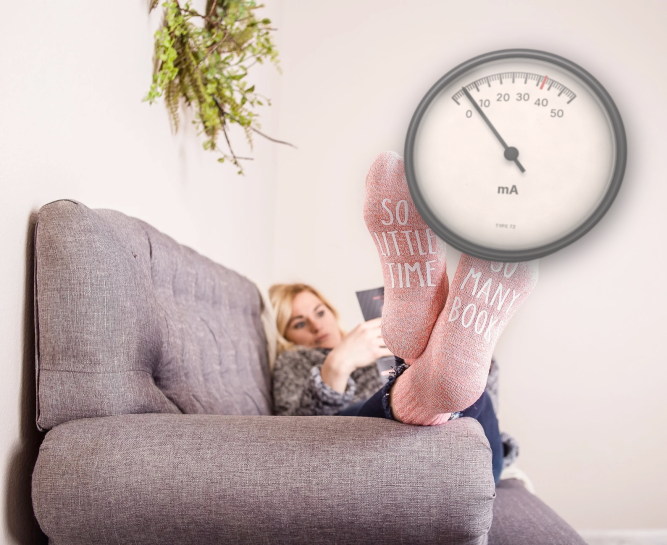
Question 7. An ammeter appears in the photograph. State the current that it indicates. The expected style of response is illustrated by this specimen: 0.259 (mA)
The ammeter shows 5 (mA)
